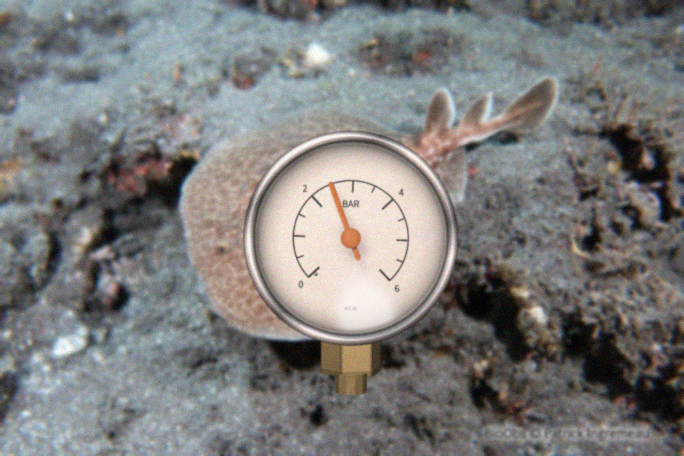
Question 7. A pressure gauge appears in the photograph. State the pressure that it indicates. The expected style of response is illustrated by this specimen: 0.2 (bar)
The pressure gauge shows 2.5 (bar)
